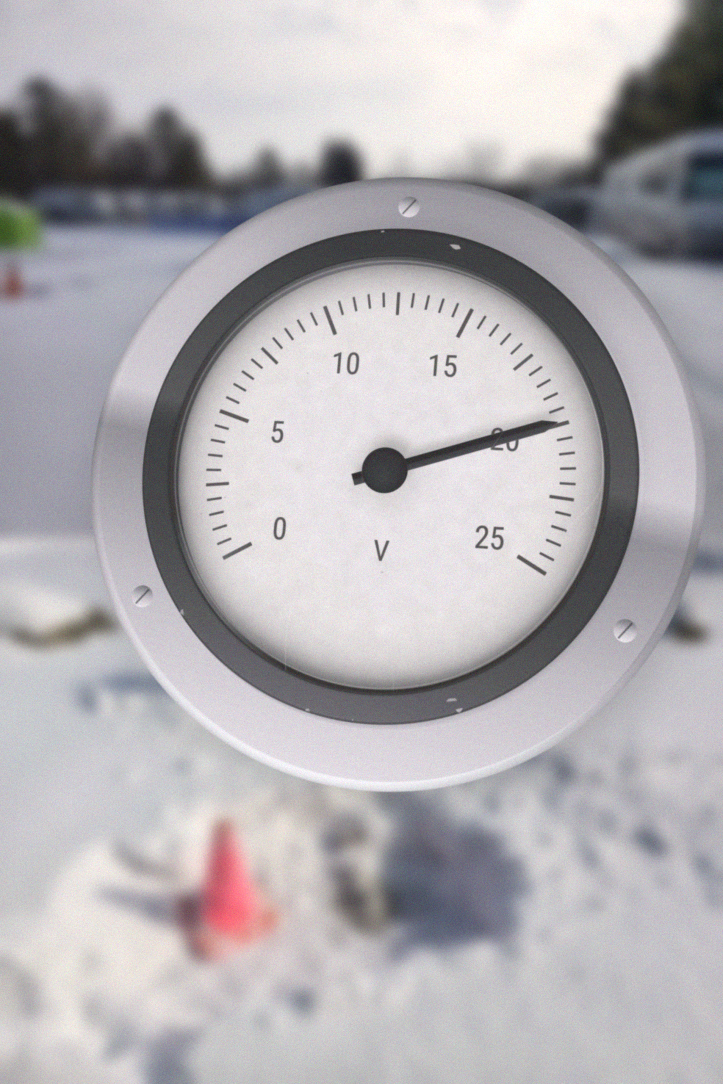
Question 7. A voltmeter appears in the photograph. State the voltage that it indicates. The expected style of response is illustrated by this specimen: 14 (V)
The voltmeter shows 20 (V)
